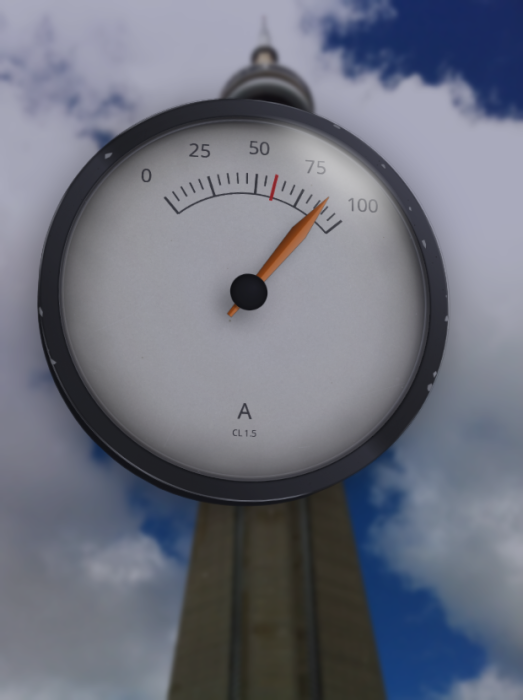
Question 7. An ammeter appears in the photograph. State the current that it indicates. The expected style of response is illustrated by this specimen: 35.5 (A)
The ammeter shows 87.5 (A)
